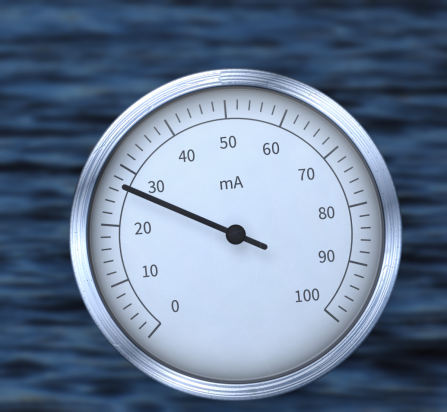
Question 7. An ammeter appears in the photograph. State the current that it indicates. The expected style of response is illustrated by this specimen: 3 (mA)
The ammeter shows 27 (mA)
